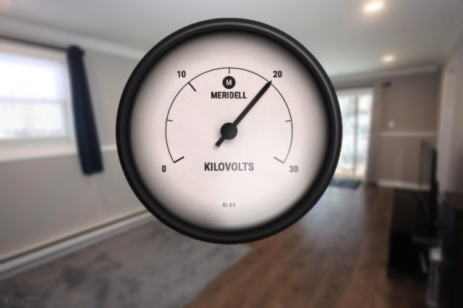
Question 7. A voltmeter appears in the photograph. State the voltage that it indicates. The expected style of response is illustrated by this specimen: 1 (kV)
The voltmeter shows 20 (kV)
